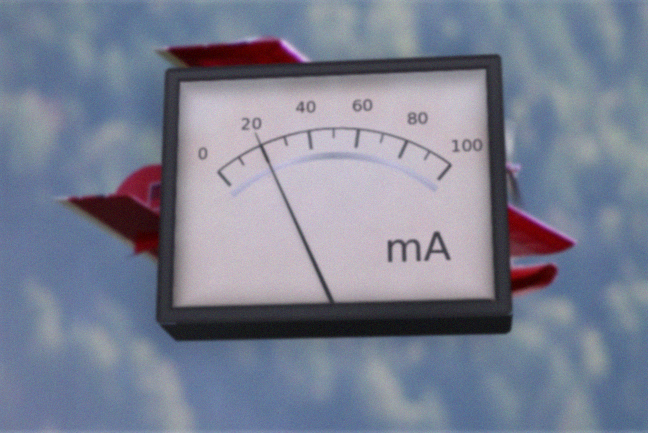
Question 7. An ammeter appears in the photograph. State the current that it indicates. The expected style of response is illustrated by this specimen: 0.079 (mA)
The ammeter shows 20 (mA)
